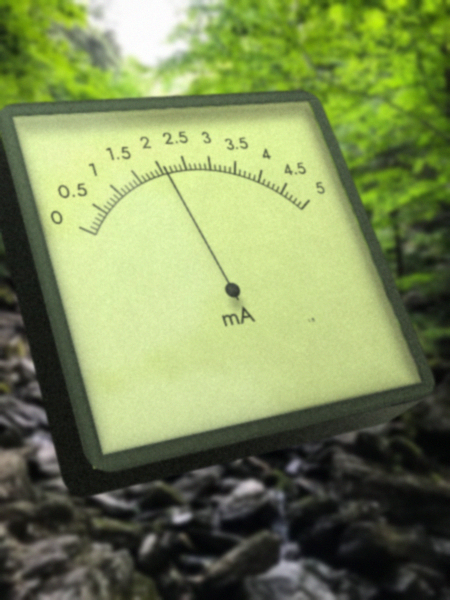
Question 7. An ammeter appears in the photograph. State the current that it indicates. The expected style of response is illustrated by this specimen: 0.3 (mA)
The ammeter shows 2 (mA)
